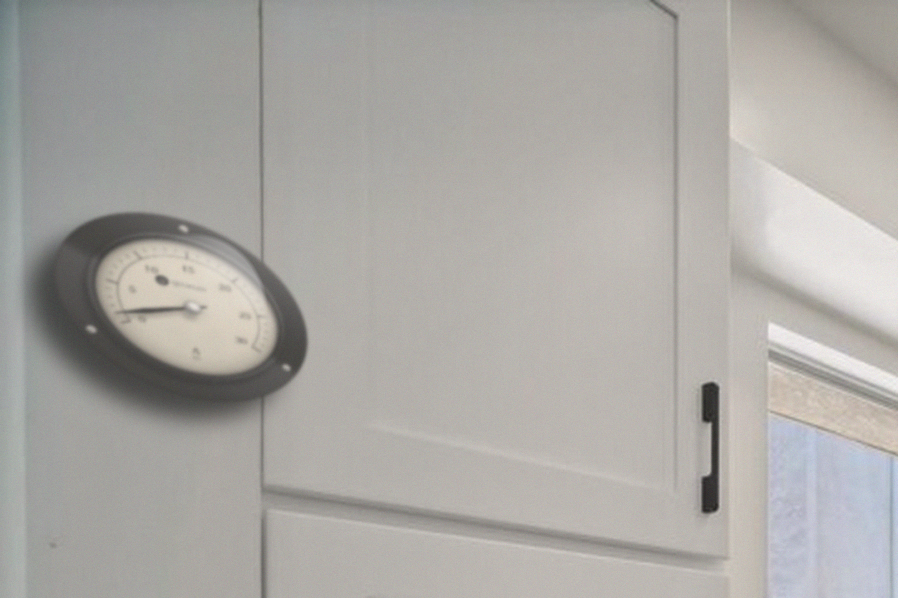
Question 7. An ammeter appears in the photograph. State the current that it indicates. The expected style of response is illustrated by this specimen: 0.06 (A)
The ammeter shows 1 (A)
